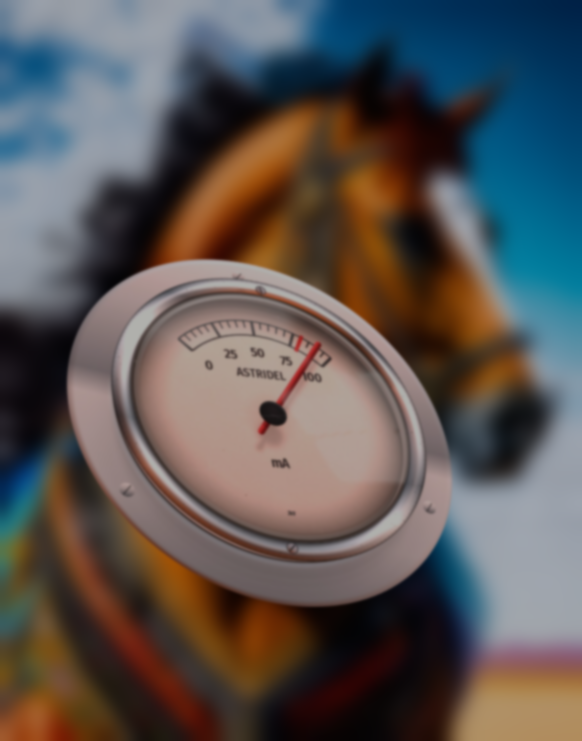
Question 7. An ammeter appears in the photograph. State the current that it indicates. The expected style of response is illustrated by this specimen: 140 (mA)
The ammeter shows 90 (mA)
